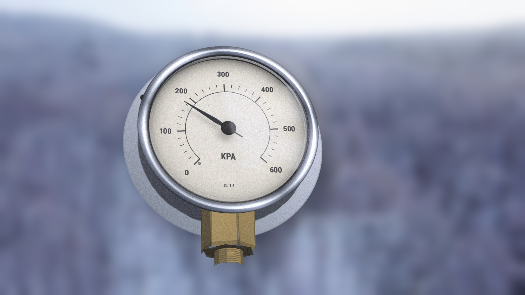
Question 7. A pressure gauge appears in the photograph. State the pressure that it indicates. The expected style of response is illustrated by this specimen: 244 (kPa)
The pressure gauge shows 180 (kPa)
